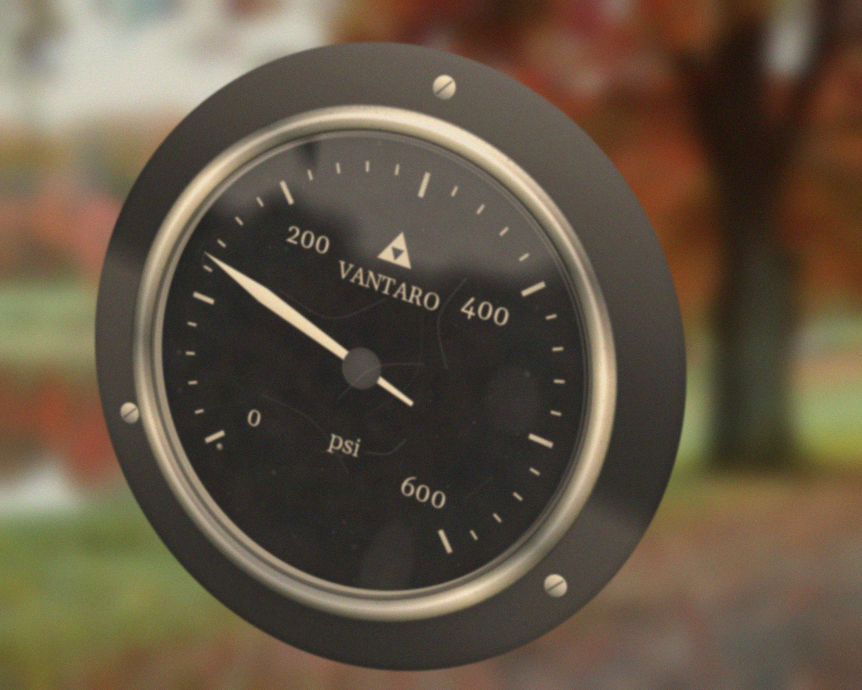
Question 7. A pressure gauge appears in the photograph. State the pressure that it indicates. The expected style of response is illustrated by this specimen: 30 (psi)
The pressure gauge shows 130 (psi)
